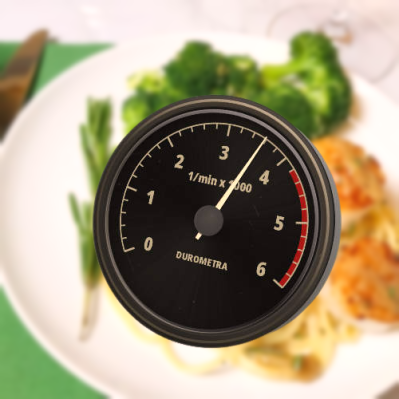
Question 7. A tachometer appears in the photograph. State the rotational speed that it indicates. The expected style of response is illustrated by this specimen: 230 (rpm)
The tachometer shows 3600 (rpm)
